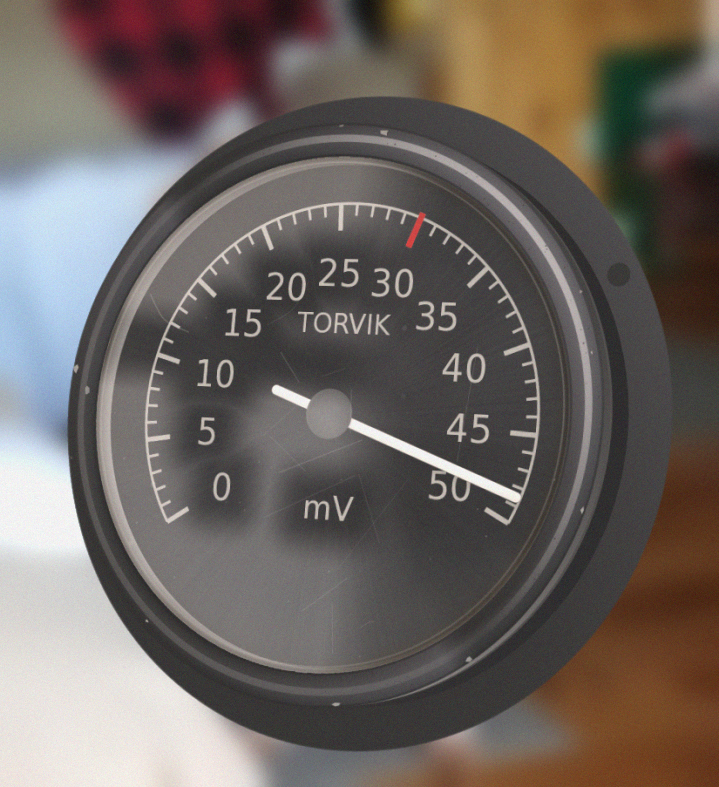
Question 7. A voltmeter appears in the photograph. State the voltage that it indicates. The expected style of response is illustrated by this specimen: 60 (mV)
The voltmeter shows 48.5 (mV)
